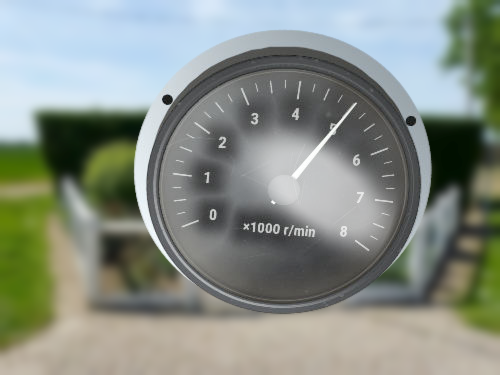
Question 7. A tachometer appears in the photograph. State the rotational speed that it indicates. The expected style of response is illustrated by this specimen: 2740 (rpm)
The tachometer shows 5000 (rpm)
